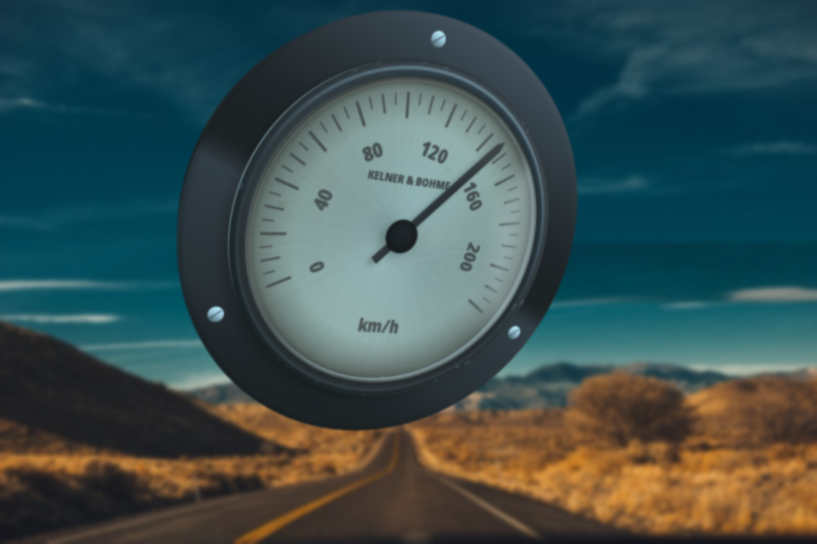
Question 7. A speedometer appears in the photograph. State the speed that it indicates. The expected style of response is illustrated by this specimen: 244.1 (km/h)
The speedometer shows 145 (km/h)
